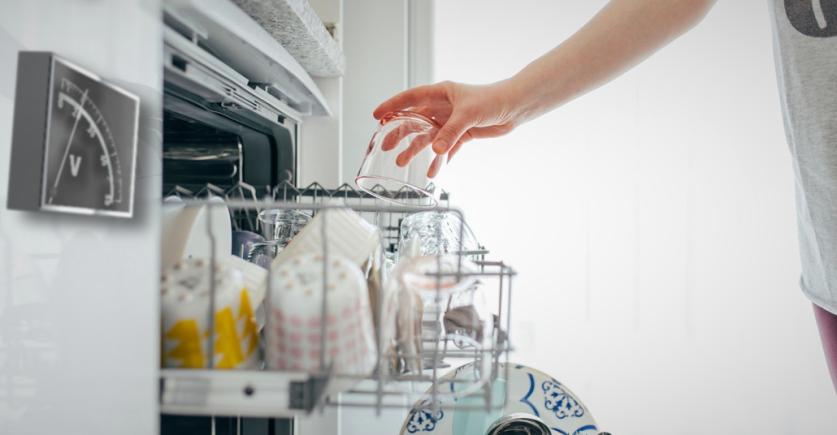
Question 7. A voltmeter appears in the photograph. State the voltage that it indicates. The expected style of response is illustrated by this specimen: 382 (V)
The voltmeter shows 20 (V)
